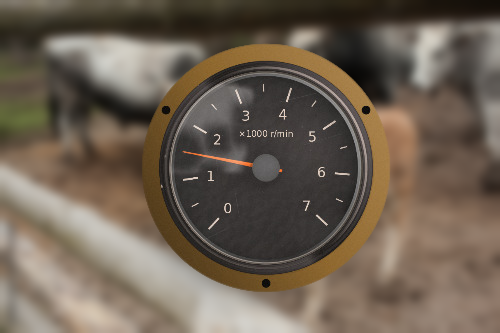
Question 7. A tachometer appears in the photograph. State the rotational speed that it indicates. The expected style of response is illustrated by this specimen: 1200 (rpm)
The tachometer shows 1500 (rpm)
